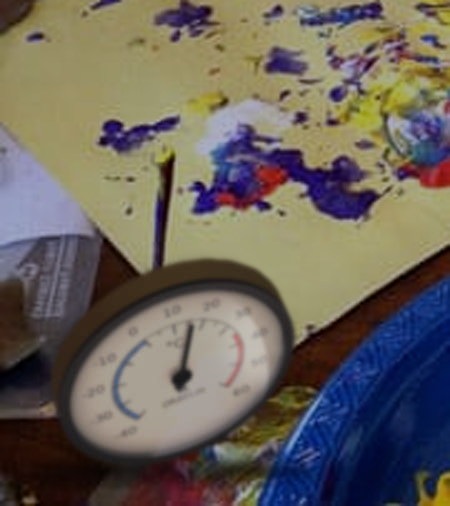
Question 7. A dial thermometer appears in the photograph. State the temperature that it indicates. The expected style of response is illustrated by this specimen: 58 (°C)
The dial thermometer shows 15 (°C)
